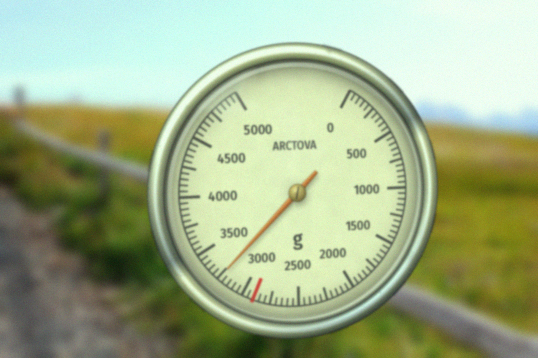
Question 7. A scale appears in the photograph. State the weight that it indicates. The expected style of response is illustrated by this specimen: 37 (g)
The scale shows 3250 (g)
